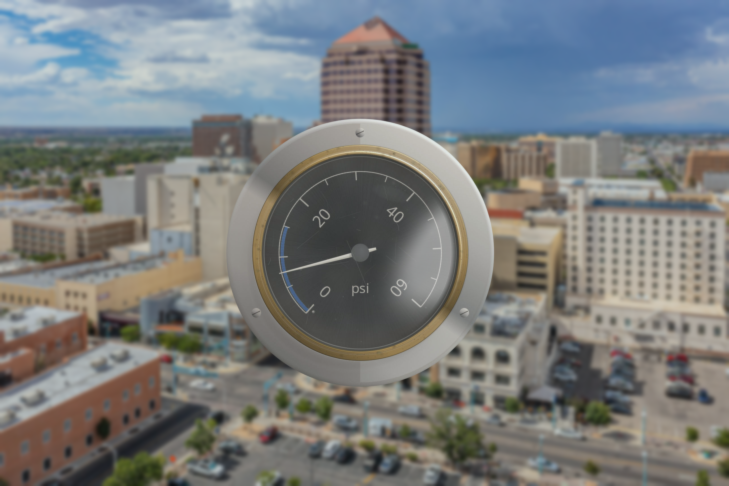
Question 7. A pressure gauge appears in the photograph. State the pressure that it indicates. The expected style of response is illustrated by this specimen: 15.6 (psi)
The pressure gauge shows 7.5 (psi)
